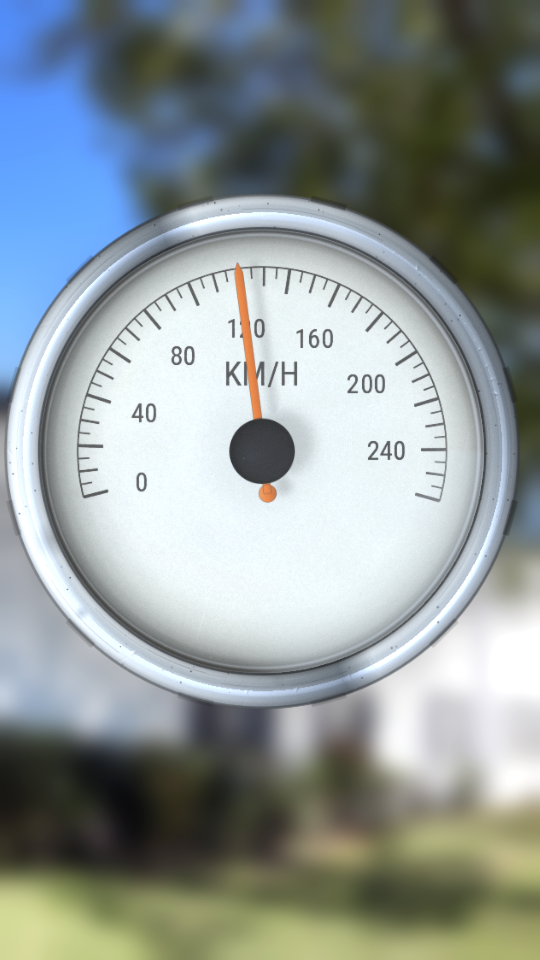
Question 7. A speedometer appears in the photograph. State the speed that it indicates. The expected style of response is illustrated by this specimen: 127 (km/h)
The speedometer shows 120 (km/h)
